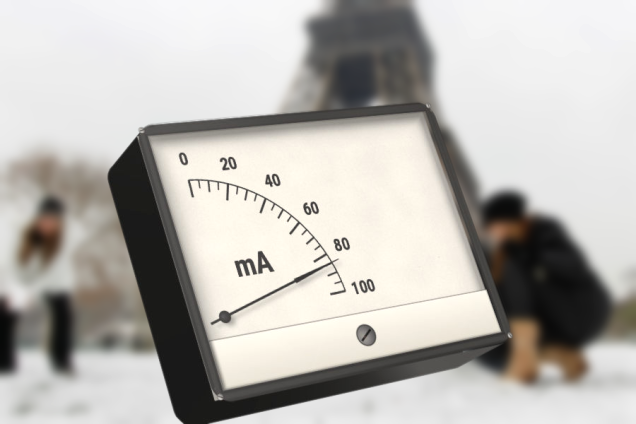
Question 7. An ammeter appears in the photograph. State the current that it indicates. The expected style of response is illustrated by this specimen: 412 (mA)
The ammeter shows 85 (mA)
